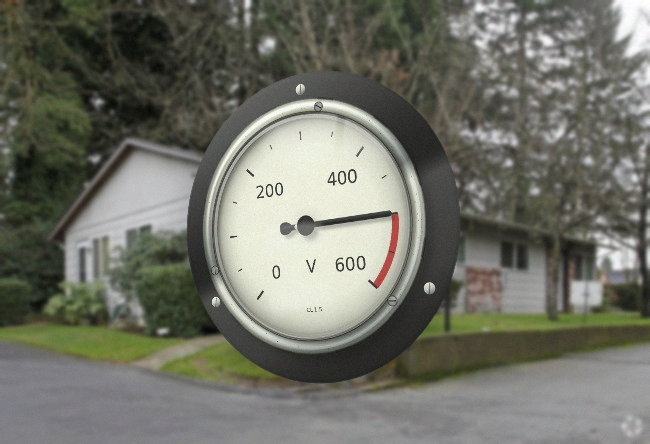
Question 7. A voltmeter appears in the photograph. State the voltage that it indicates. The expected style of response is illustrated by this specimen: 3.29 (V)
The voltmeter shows 500 (V)
